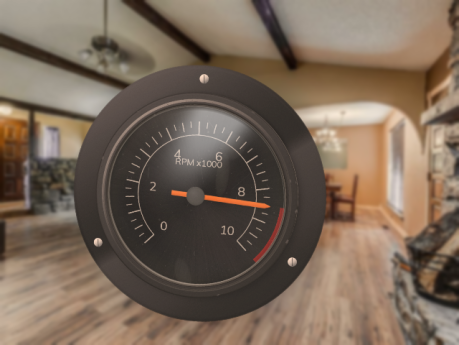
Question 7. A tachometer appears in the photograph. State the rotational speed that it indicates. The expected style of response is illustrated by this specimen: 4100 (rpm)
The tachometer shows 8500 (rpm)
